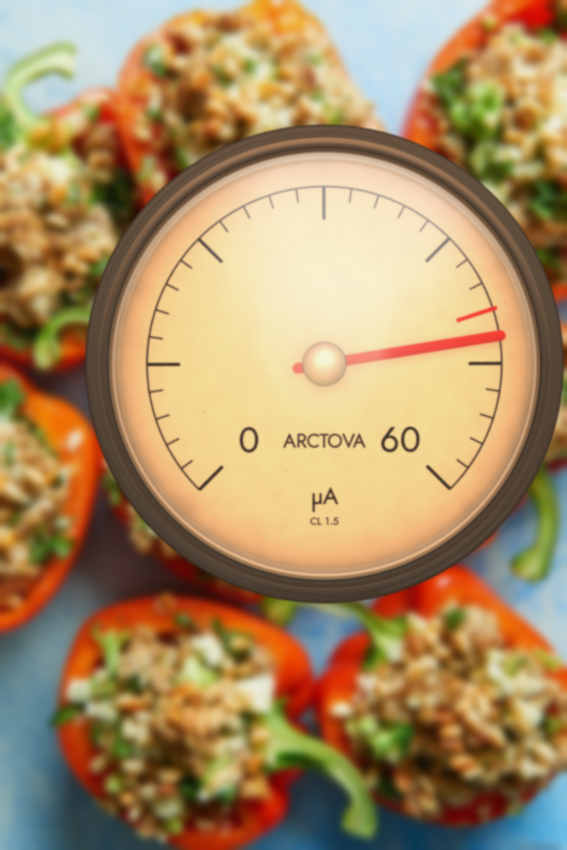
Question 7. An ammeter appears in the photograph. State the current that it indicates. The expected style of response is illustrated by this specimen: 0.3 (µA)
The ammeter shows 48 (µA)
